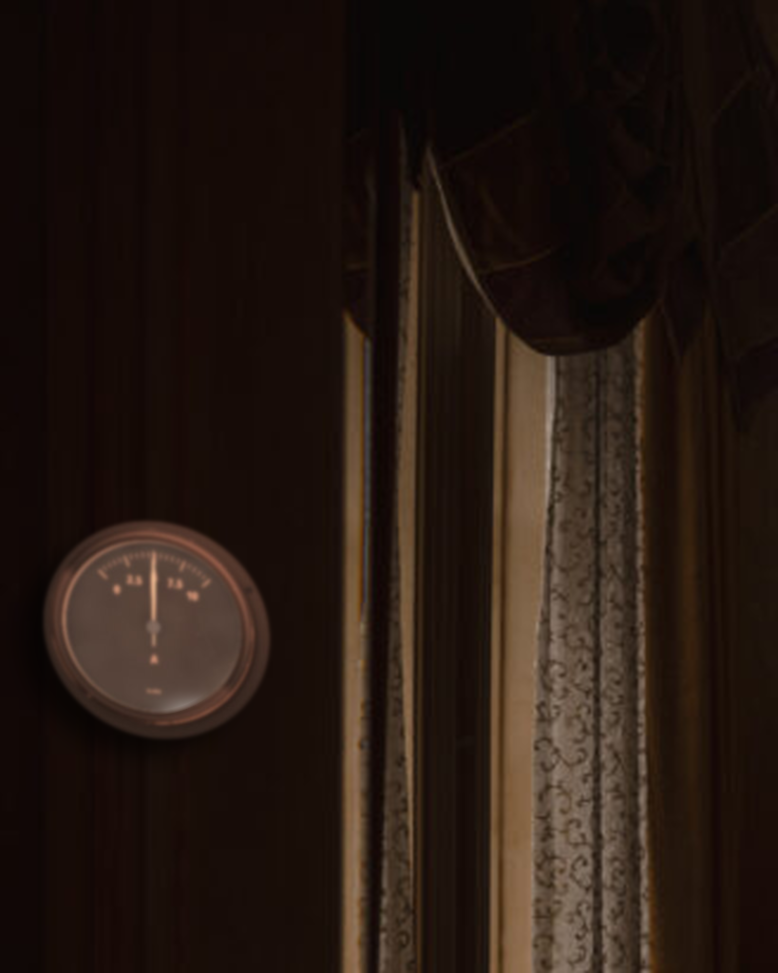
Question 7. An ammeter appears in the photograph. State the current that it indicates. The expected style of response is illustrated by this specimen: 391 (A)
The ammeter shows 5 (A)
